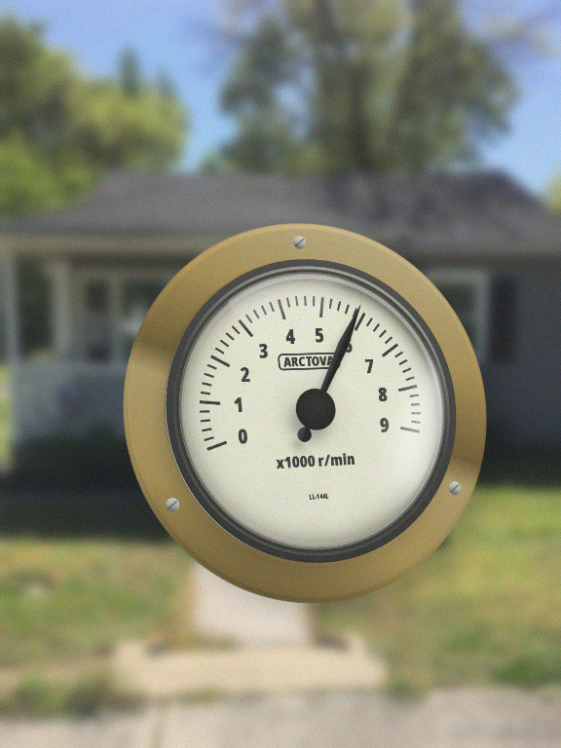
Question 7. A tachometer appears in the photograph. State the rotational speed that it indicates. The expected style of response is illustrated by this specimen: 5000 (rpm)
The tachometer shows 5800 (rpm)
